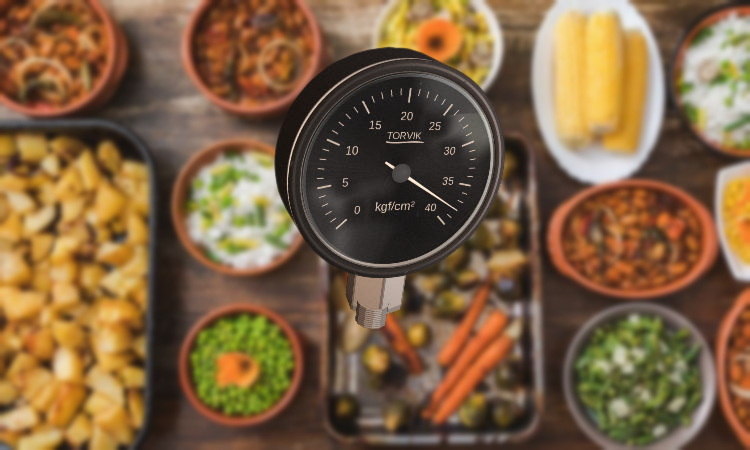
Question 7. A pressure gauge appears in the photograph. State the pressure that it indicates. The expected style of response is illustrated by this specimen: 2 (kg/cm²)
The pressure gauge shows 38 (kg/cm²)
